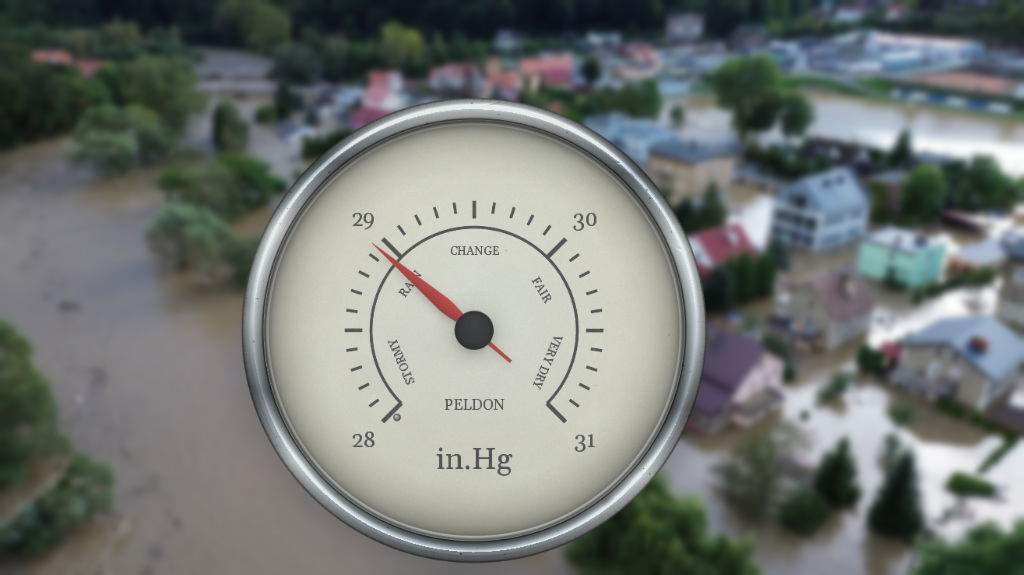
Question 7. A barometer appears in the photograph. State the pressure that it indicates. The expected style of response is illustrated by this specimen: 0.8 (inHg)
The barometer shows 28.95 (inHg)
